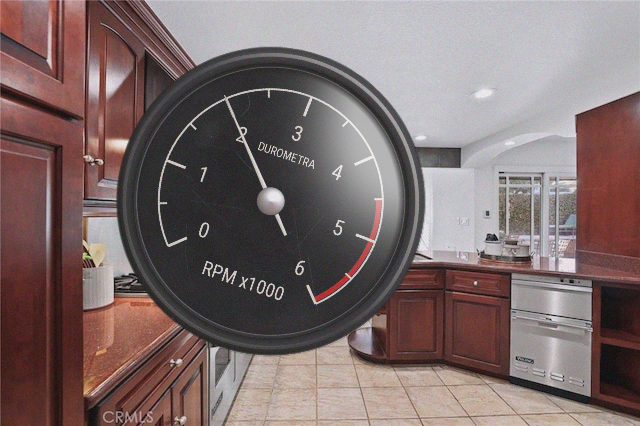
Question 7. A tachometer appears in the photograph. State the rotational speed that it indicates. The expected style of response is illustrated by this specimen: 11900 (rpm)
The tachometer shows 2000 (rpm)
